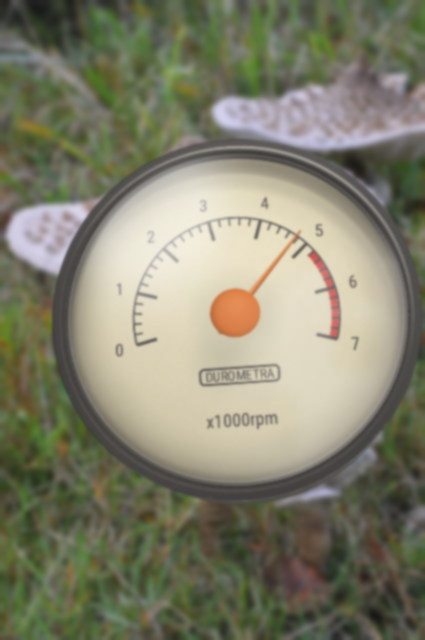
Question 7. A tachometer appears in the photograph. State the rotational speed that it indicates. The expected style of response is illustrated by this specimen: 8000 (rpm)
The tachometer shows 4800 (rpm)
